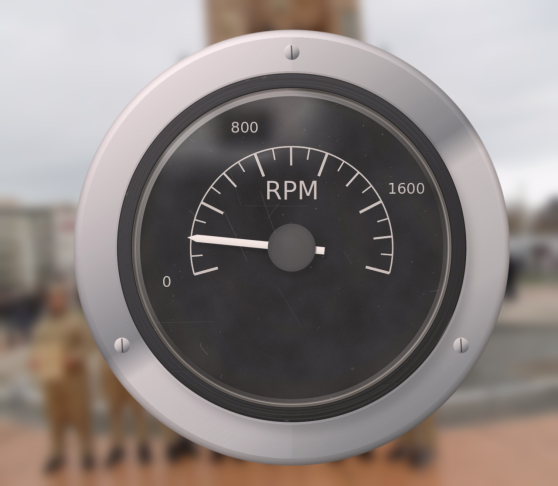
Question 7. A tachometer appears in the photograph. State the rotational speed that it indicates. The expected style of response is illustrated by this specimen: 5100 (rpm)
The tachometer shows 200 (rpm)
